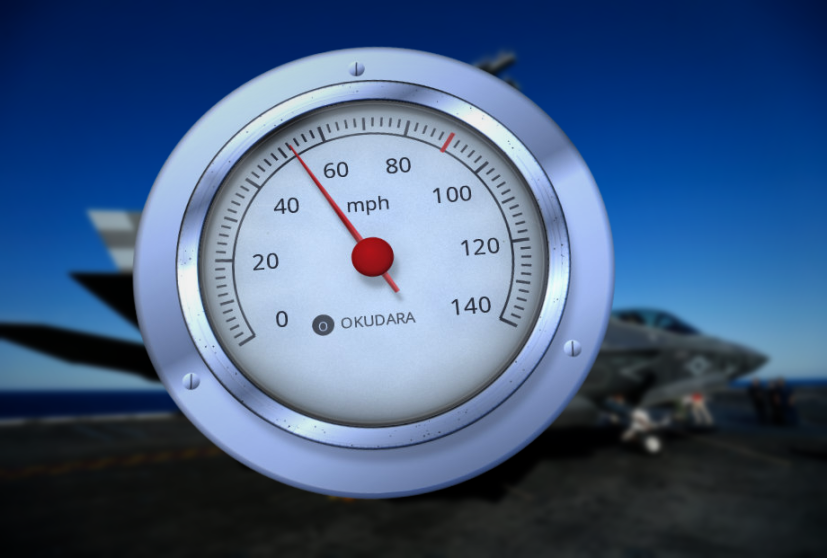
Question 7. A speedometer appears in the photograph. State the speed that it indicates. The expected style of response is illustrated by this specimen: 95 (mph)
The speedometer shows 52 (mph)
